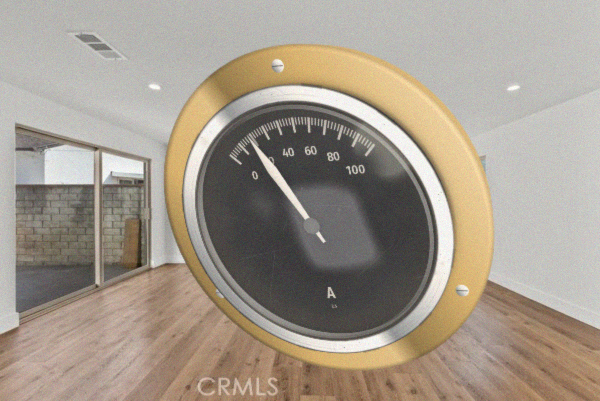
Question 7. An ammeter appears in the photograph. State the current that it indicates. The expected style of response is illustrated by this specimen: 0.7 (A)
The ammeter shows 20 (A)
